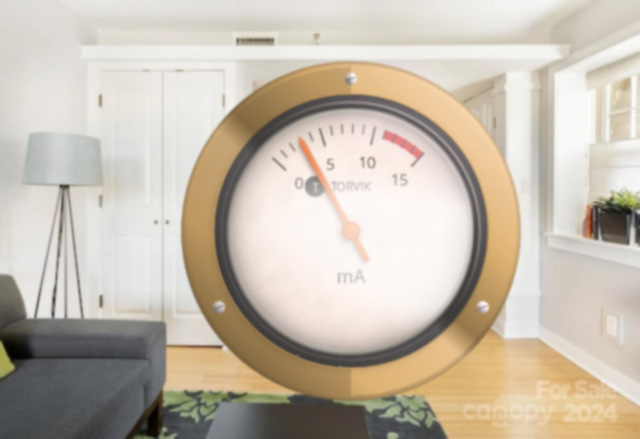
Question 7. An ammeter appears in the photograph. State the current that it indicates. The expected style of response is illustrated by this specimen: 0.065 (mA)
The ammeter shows 3 (mA)
